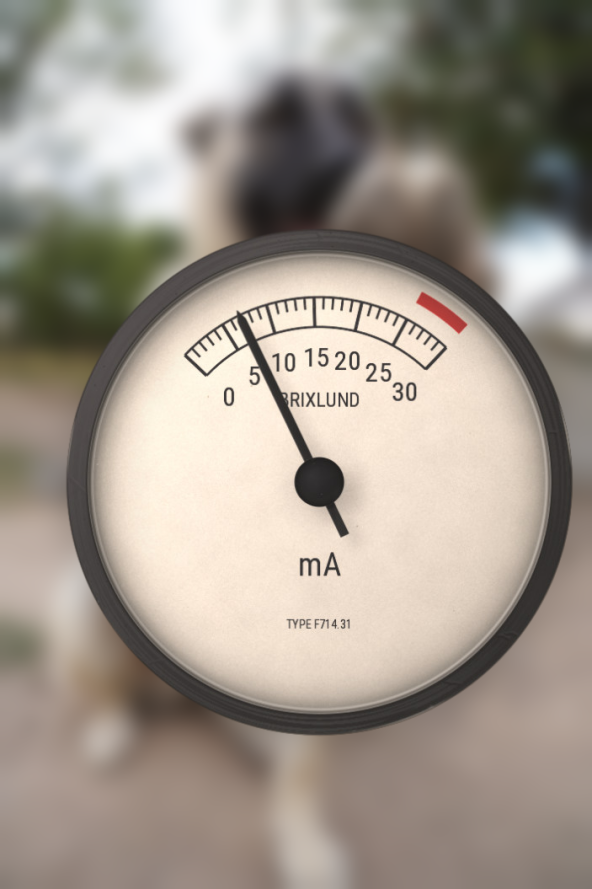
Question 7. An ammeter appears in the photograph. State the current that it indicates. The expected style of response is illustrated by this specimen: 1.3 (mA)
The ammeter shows 7 (mA)
